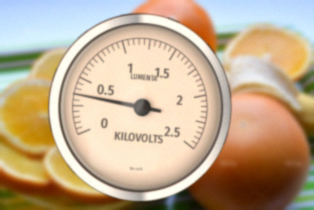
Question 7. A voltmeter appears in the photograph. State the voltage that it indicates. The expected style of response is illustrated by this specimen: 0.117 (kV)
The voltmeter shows 0.35 (kV)
